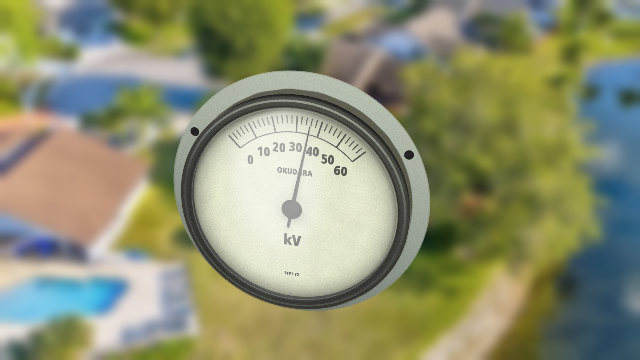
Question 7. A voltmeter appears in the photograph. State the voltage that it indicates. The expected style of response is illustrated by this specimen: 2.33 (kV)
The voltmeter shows 36 (kV)
